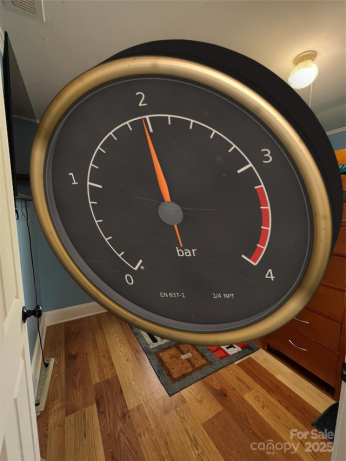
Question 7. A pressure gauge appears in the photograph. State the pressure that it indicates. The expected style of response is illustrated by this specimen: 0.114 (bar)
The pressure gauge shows 2 (bar)
